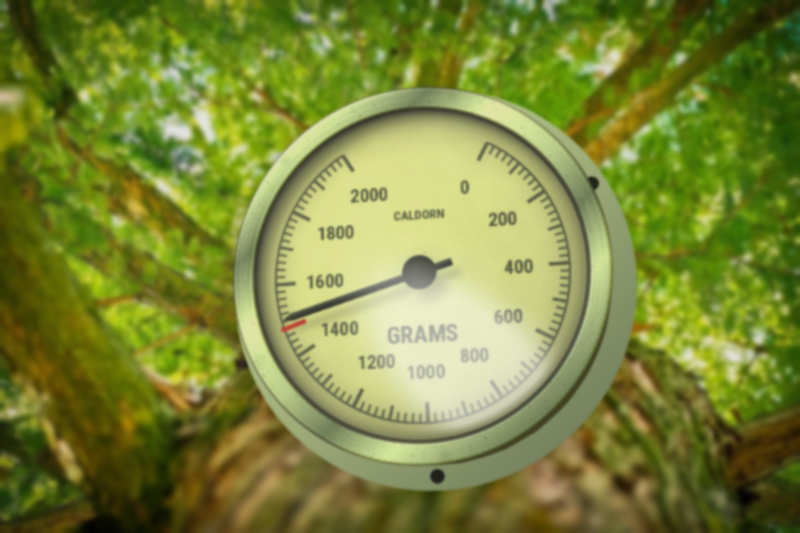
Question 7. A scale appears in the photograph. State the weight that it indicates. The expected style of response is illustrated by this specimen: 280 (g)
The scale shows 1500 (g)
